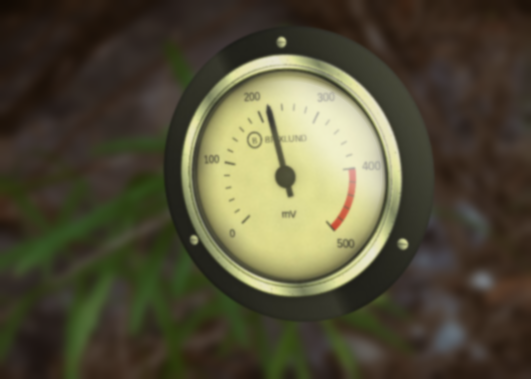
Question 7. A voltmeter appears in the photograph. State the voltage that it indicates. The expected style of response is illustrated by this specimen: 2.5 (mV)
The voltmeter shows 220 (mV)
